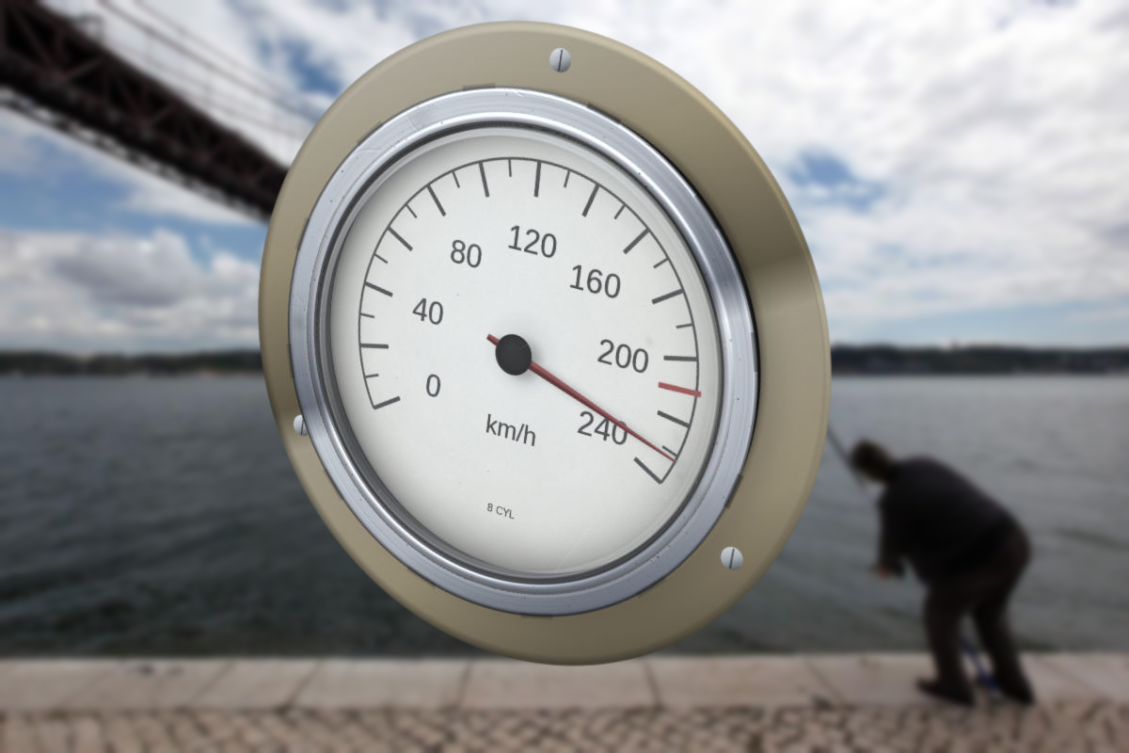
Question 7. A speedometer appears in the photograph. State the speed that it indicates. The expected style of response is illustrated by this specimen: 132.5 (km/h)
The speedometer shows 230 (km/h)
